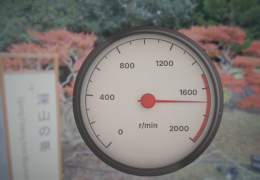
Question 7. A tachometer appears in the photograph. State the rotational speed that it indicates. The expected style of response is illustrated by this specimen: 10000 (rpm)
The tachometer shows 1700 (rpm)
